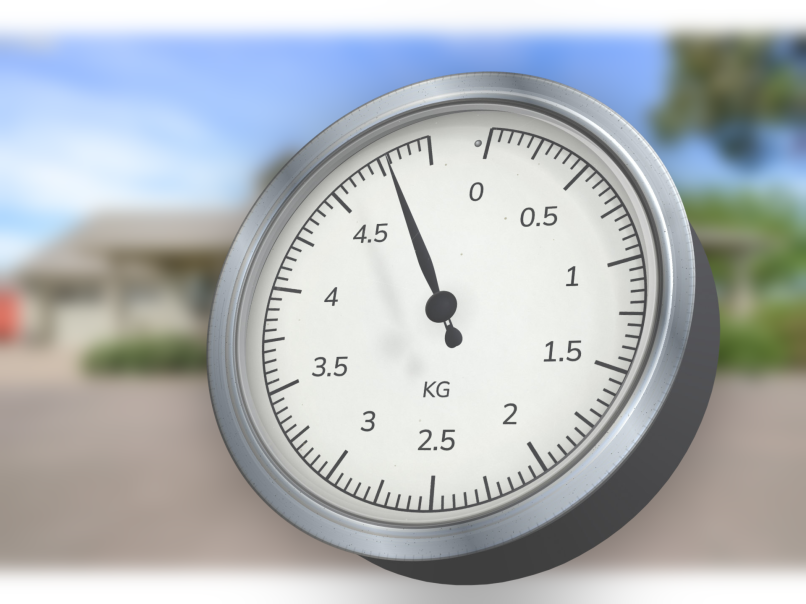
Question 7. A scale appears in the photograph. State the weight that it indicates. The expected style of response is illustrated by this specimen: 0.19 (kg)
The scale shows 4.8 (kg)
